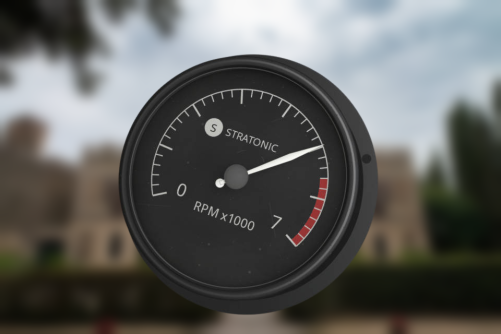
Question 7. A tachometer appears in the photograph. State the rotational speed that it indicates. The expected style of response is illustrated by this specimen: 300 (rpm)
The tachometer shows 5000 (rpm)
